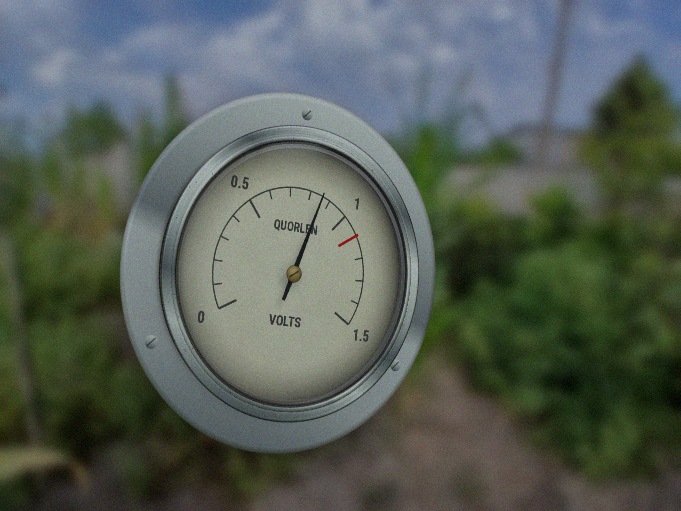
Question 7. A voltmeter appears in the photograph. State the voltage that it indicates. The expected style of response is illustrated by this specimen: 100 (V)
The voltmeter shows 0.85 (V)
